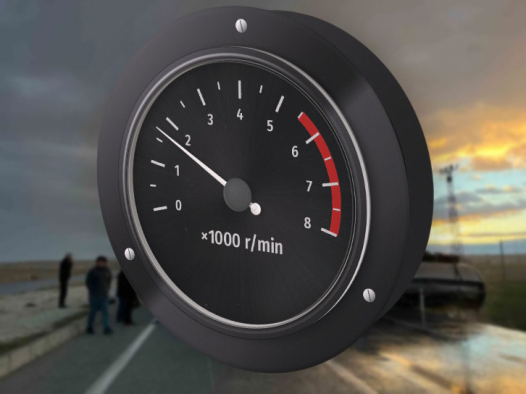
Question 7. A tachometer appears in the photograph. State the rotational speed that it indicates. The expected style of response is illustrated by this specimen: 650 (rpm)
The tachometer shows 1750 (rpm)
